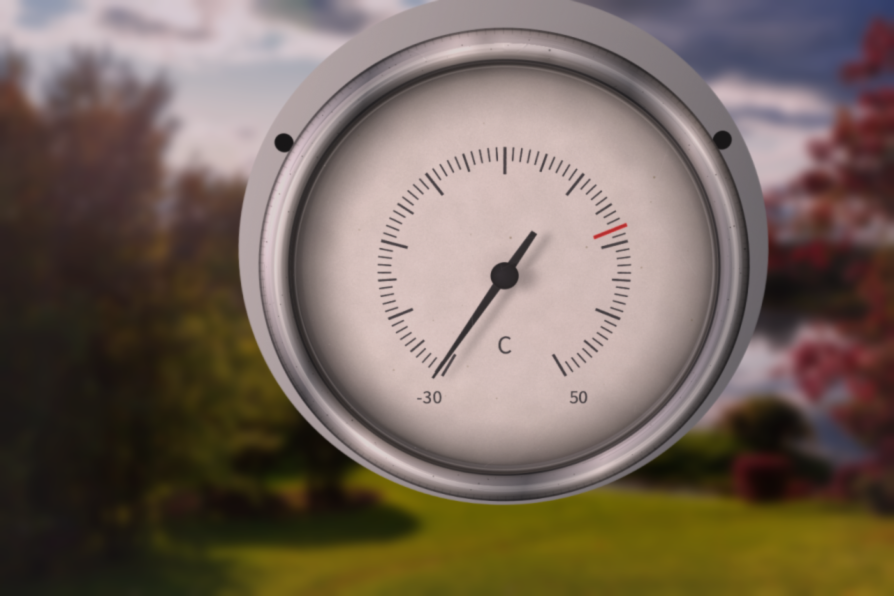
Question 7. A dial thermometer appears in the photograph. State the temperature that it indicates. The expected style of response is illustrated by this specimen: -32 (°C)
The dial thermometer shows -29 (°C)
